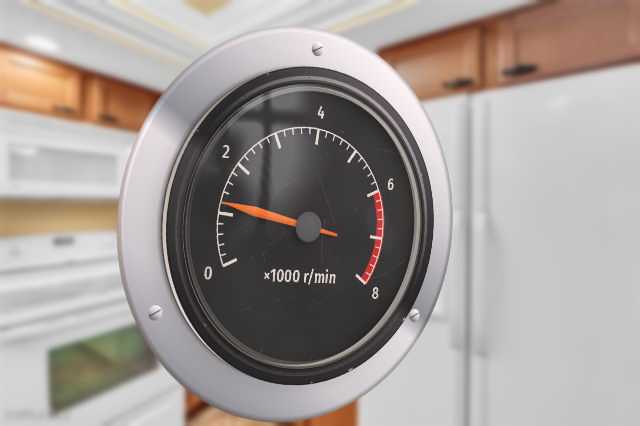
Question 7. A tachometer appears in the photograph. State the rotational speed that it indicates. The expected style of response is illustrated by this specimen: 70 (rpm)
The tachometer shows 1200 (rpm)
